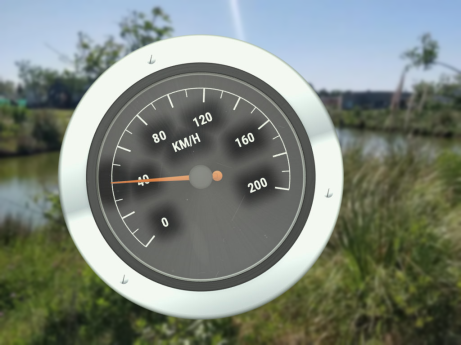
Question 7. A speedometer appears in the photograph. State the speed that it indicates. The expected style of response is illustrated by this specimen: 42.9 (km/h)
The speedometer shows 40 (km/h)
